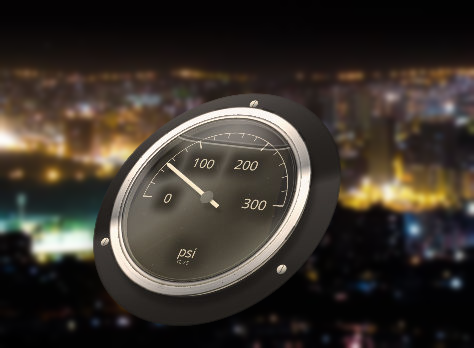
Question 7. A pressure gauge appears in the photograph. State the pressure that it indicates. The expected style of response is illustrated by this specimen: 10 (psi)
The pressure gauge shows 50 (psi)
